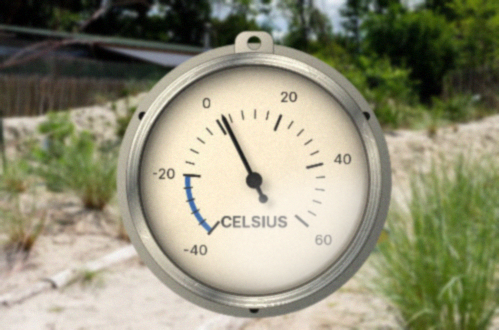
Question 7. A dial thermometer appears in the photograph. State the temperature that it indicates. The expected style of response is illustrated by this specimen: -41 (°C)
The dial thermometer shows 2 (°C)
